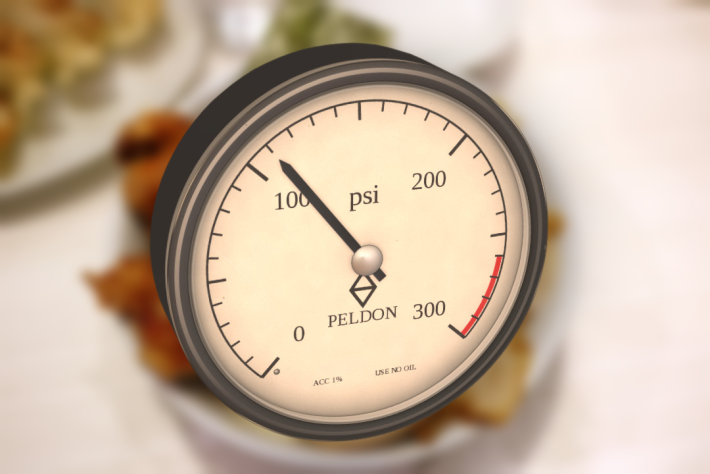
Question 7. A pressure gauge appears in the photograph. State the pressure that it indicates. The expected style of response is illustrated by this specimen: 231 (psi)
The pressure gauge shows 110 (psi)
